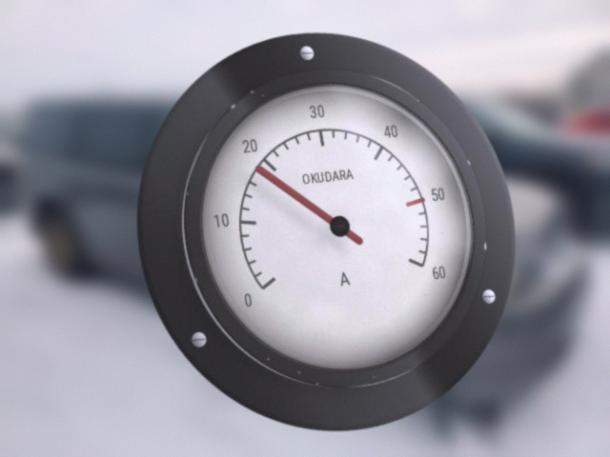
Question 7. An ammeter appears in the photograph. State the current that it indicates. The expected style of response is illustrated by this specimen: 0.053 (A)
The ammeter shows 18 (A)
